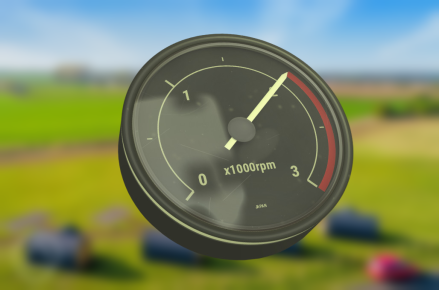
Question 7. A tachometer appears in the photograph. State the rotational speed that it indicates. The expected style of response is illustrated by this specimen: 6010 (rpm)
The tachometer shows 2000 (rpm)
